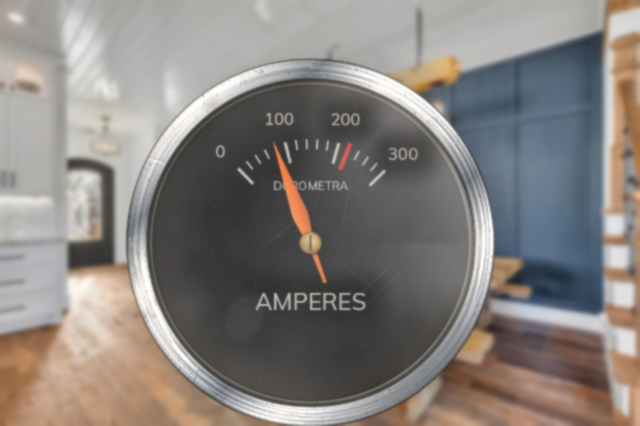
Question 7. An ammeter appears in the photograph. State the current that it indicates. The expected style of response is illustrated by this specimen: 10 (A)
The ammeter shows 80 (A)
